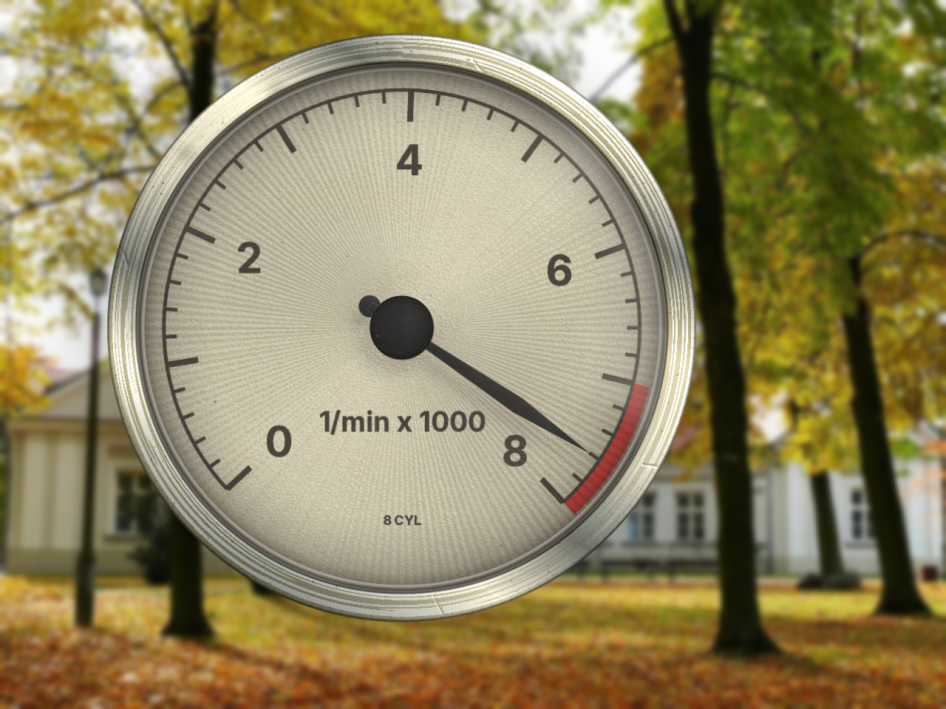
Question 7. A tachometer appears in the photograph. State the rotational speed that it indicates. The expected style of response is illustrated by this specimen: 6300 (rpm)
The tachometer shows 7600 (rpm)
